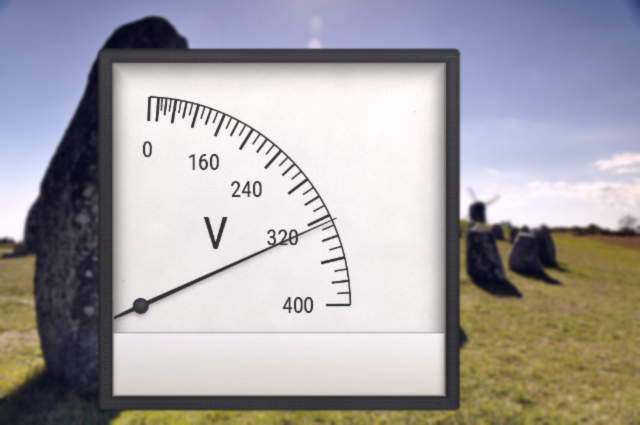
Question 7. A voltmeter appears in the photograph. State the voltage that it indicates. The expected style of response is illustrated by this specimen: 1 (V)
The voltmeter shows 325 (V)
